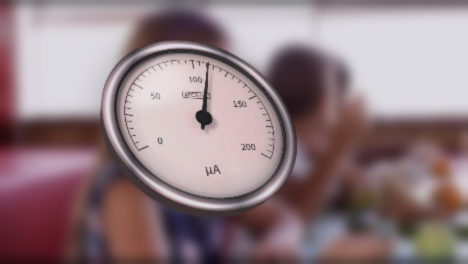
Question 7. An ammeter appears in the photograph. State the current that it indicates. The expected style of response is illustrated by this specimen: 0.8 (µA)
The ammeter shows 110 (µA)
